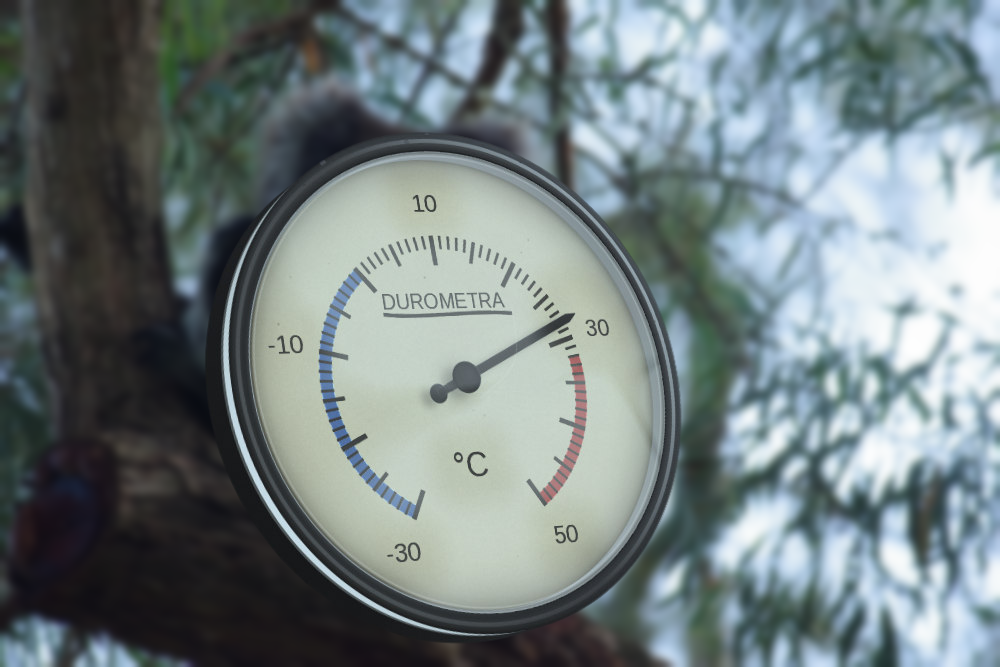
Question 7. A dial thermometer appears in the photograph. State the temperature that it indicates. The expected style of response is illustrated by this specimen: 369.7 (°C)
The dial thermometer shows 28 (°C)
